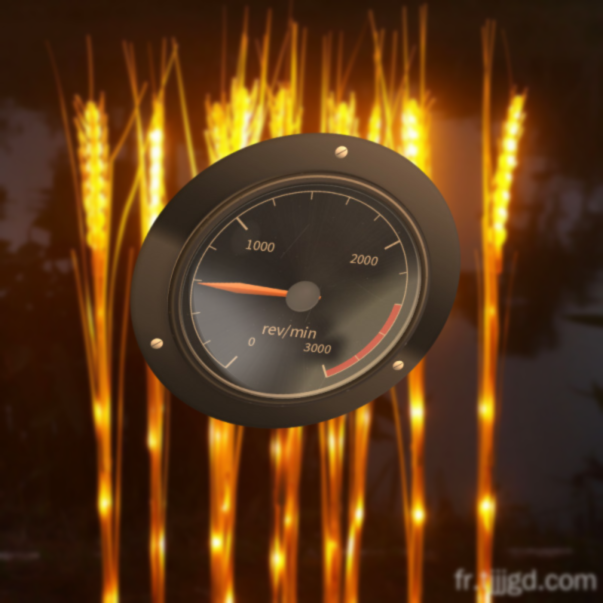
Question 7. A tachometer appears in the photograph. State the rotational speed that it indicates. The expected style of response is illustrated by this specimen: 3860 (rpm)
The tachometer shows 600 (rpm)
